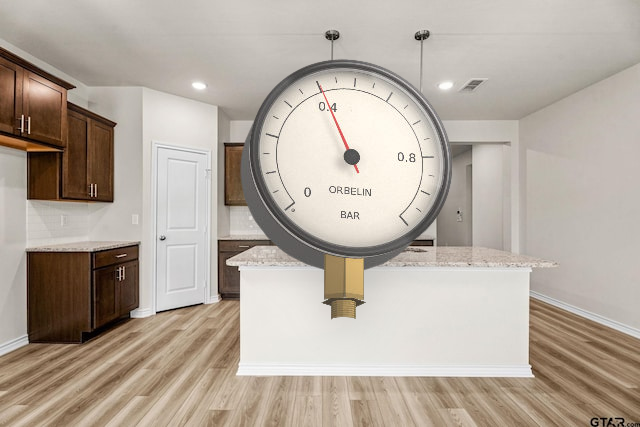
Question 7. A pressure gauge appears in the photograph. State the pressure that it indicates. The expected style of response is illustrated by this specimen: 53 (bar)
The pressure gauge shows 0.4 (bar)
